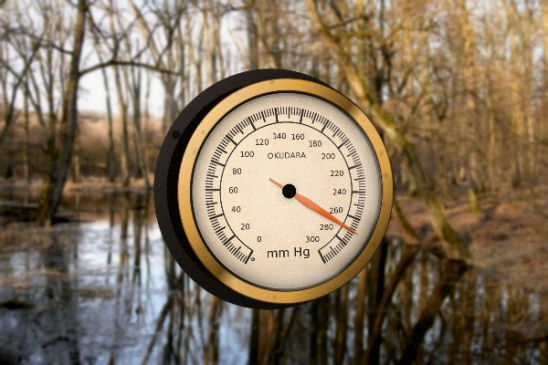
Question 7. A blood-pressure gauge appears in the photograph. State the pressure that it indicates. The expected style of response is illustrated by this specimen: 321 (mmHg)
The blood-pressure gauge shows 270 (mmHg)
